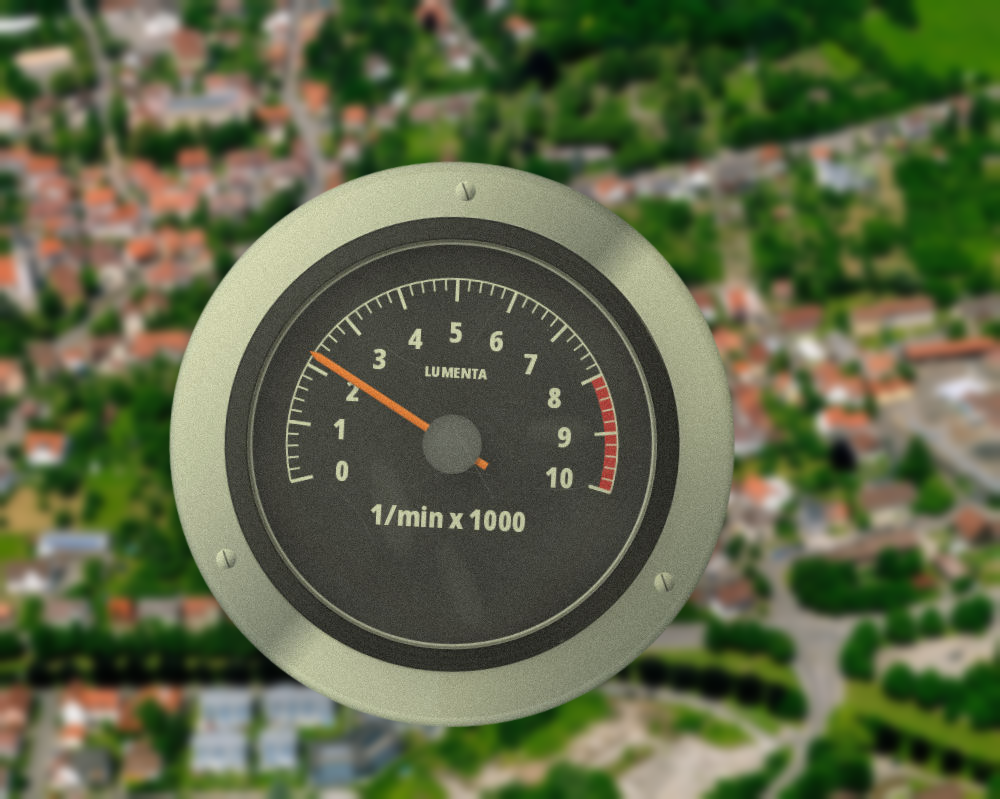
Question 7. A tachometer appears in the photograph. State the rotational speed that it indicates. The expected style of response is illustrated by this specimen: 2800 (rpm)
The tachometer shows 2200 (rpm)
